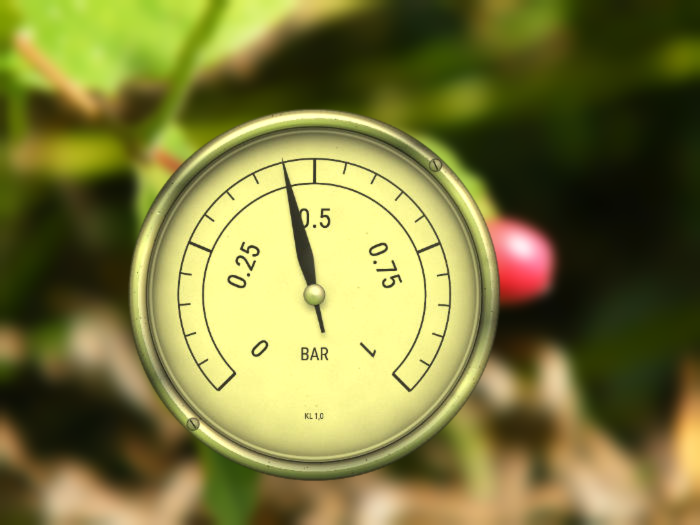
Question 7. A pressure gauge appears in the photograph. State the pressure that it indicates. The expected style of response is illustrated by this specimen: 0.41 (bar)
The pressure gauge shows 0.45 (bar)
